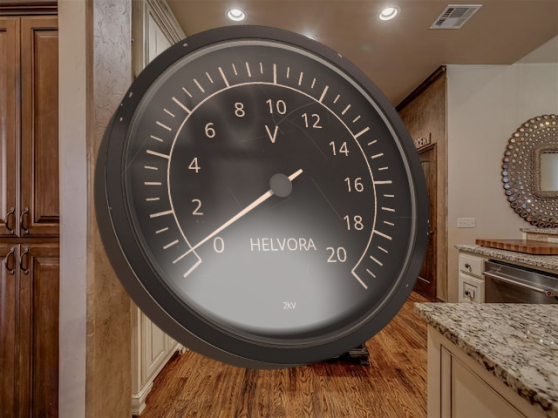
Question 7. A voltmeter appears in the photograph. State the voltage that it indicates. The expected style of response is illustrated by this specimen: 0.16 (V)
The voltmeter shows 0.5 (V)
